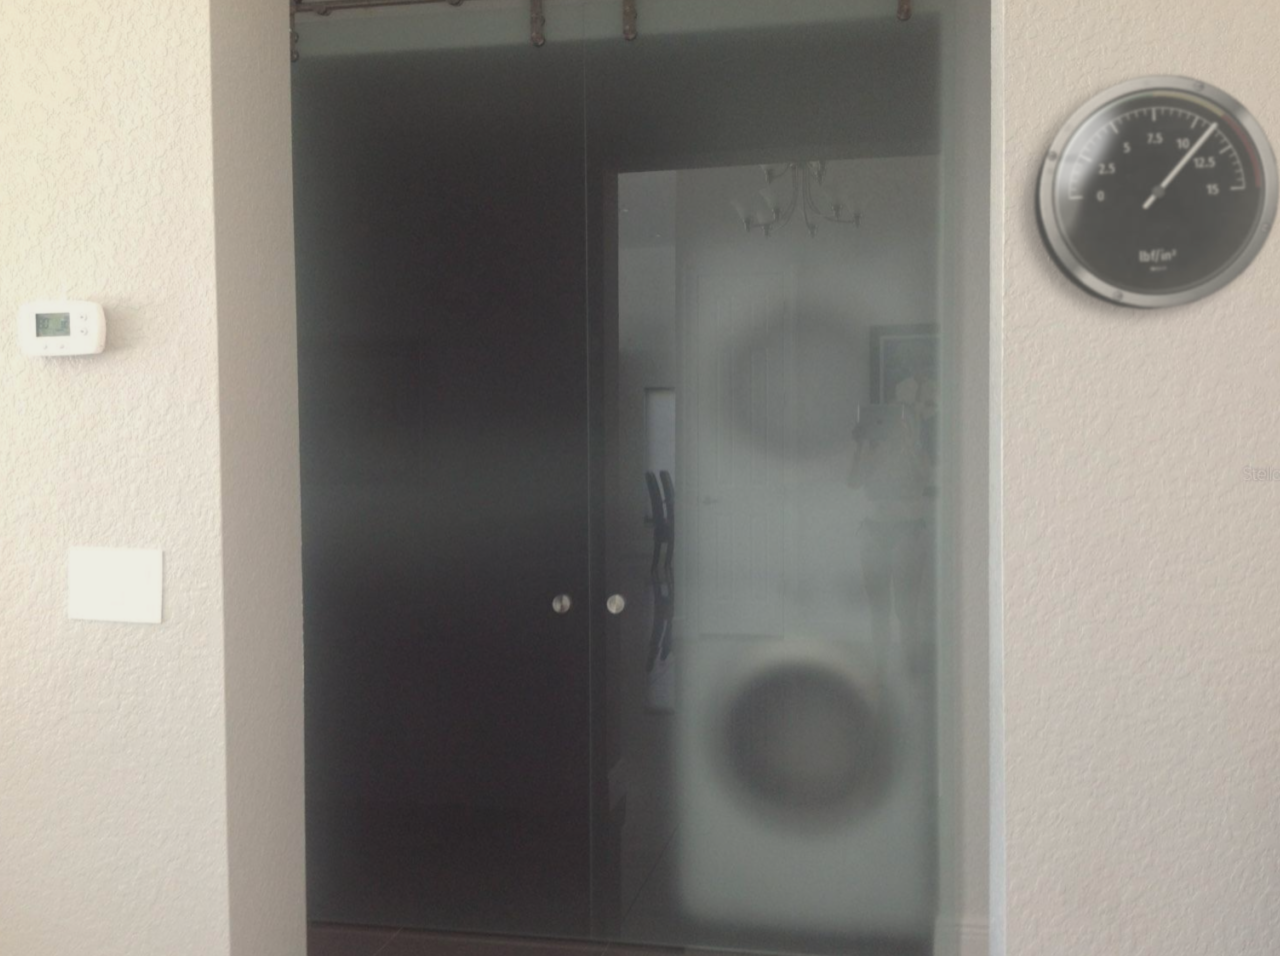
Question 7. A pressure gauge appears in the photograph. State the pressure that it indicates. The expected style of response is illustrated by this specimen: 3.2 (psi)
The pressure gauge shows 11 (psi)
